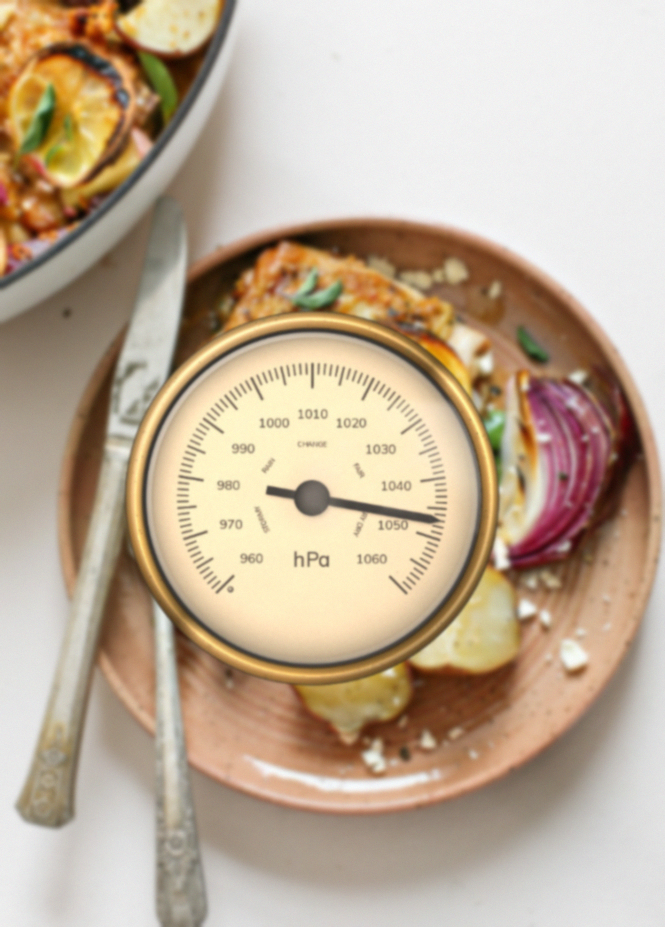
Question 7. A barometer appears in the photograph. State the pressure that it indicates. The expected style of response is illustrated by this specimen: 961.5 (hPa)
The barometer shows 1047 (hPa)
